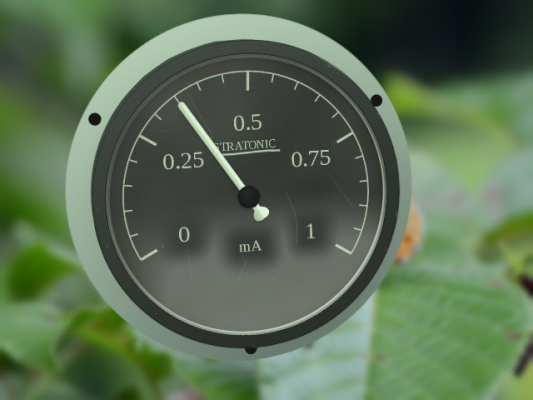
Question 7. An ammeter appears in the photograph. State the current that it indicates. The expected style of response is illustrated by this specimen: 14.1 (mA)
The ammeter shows 0.35 (mA)
